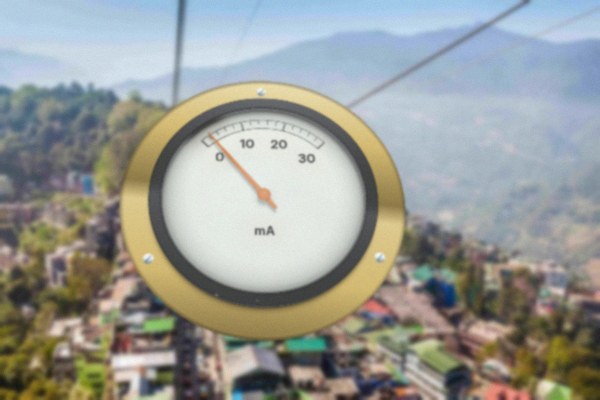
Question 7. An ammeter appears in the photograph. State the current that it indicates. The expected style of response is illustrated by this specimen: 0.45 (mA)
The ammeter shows 2 (mA)
